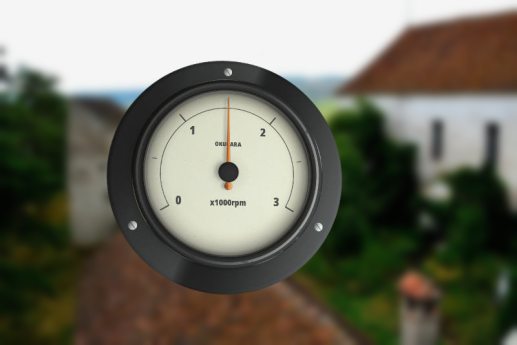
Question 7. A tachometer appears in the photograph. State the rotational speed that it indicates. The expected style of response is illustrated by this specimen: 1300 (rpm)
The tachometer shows 1500 (rpm)
